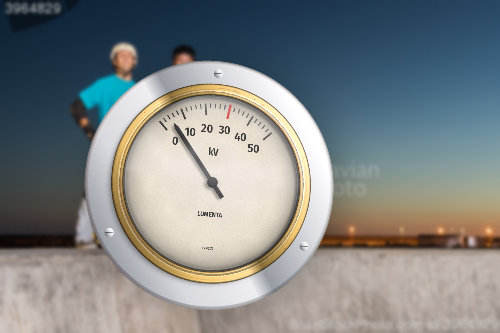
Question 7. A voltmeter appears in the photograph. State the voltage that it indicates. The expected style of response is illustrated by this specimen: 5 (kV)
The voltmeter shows 4 (kV)
